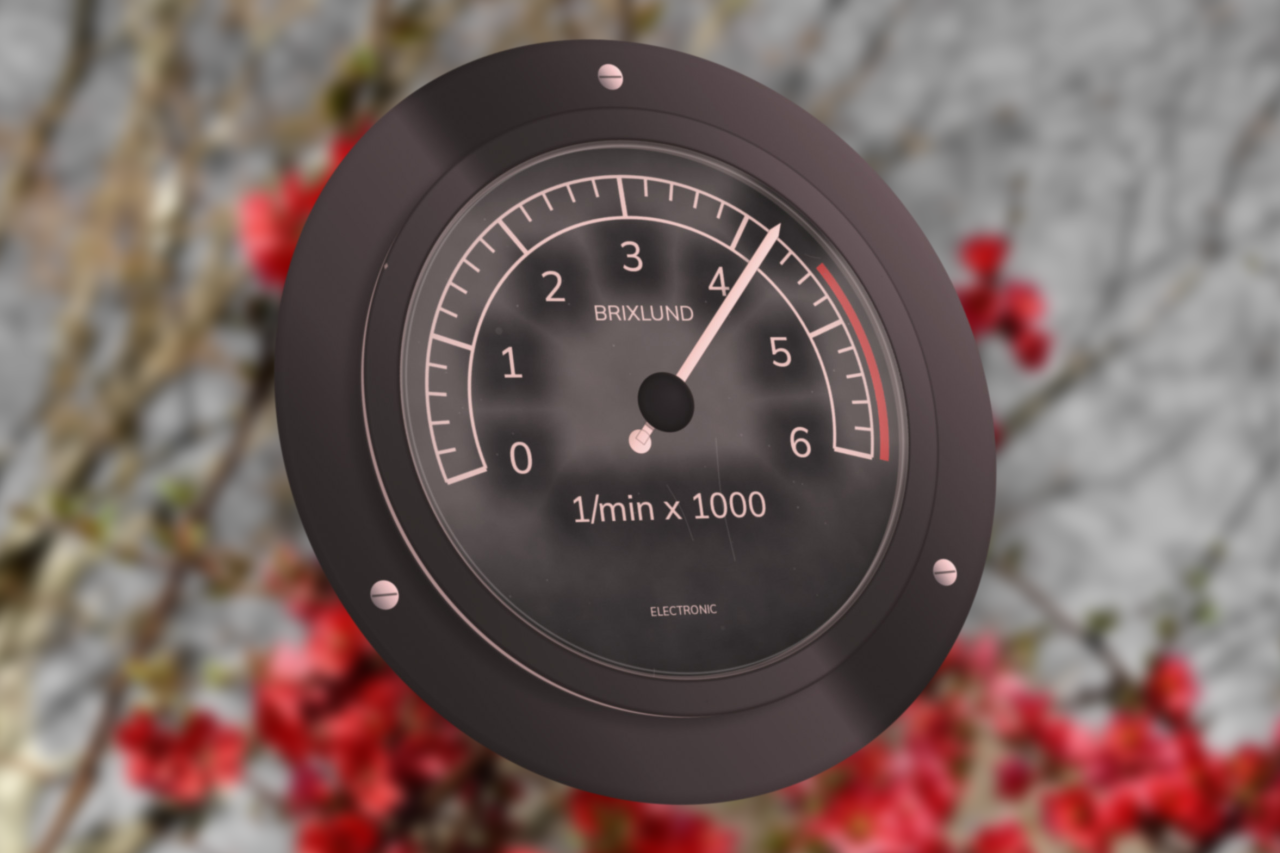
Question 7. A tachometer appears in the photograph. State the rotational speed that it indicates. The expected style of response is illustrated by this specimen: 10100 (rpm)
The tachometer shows 4200 (rpm)
